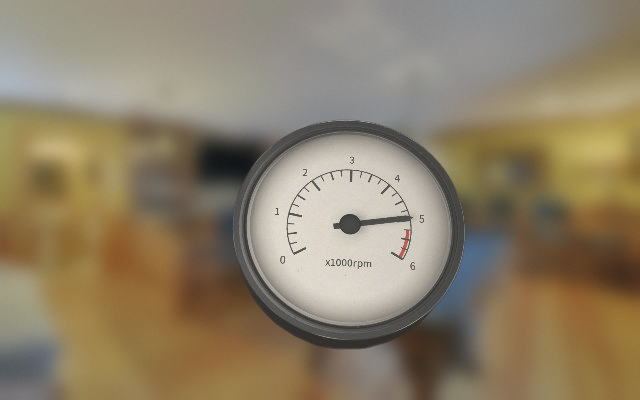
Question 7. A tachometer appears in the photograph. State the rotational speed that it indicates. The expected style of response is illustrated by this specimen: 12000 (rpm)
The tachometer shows 5000 (rpm)
